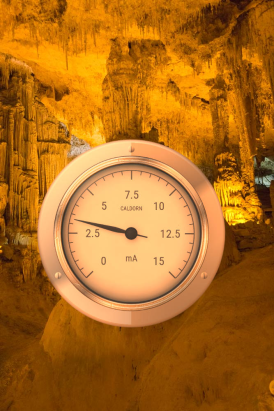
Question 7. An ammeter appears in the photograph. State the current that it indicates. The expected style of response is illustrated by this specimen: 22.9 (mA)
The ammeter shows 3.25 (mA)
